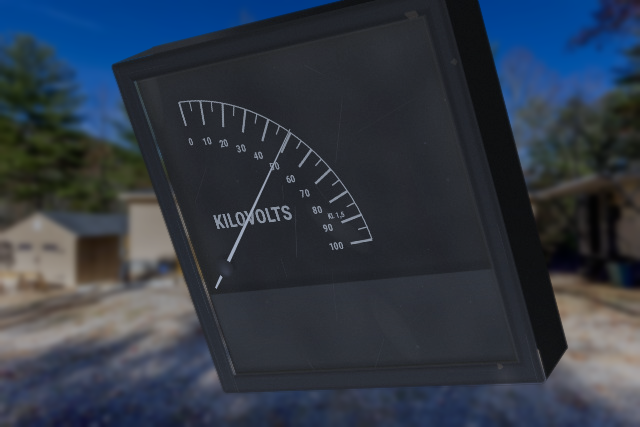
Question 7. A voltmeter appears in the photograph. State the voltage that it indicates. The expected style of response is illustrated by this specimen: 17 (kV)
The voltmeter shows 50 (kV)
